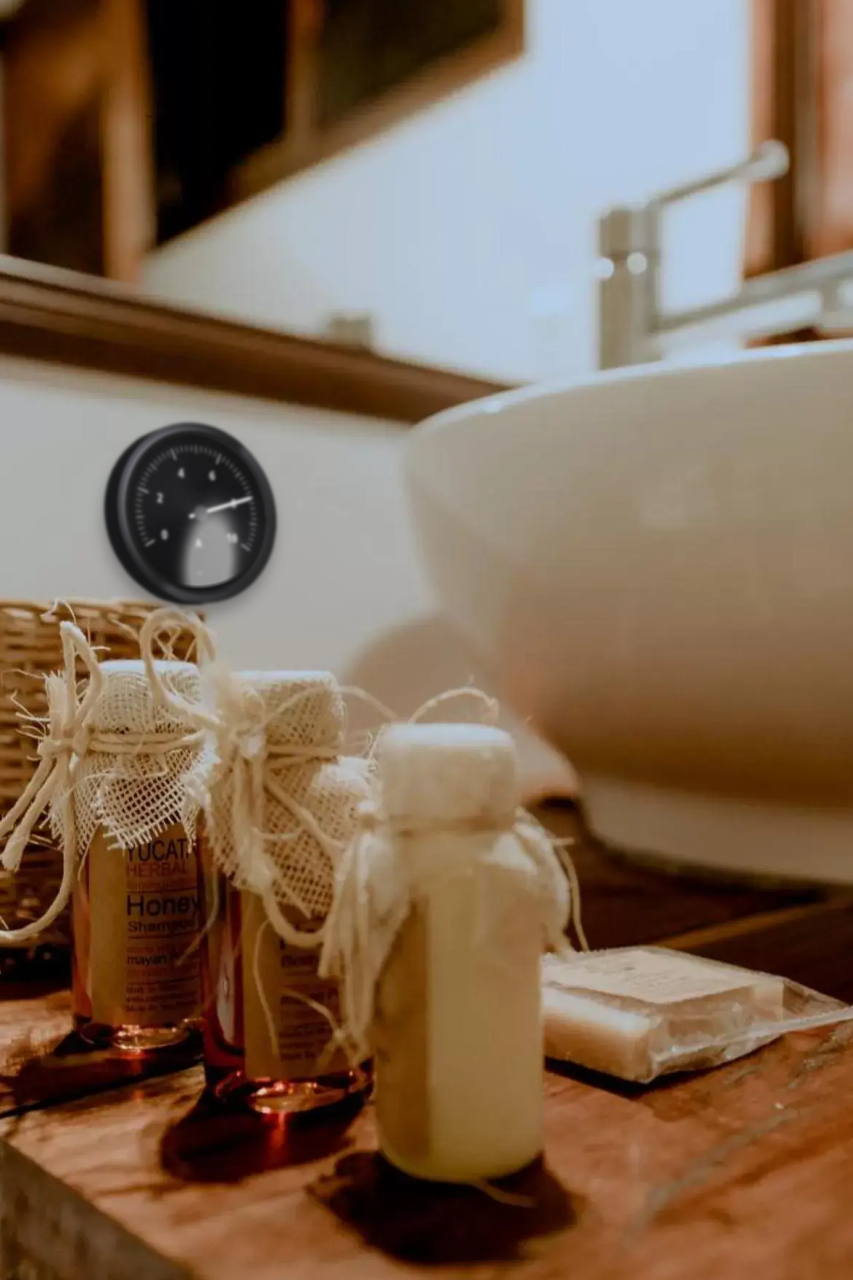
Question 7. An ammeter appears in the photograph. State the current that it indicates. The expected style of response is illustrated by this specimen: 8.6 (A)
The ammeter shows 8 (A)
